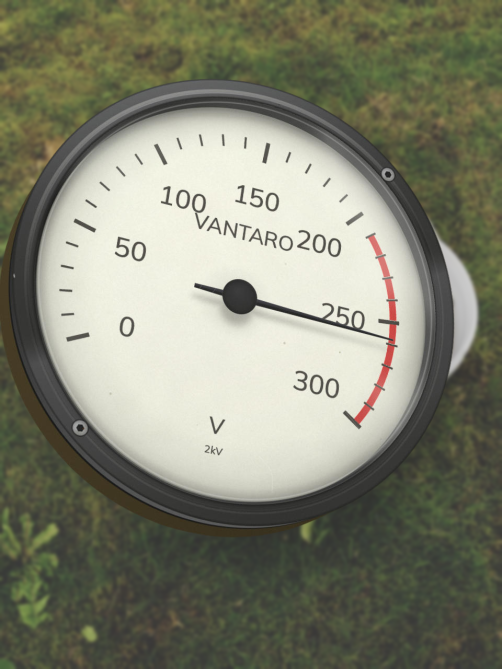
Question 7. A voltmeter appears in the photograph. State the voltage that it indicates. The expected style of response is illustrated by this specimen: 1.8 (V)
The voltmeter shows 260 (V)
